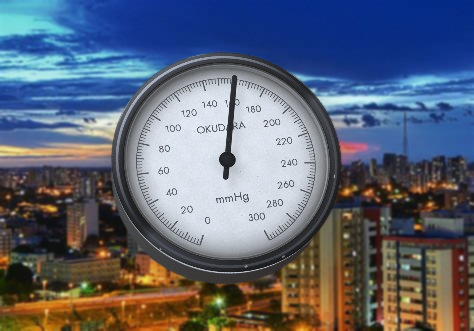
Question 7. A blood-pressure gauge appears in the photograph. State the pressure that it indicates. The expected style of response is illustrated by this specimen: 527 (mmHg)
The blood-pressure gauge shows 160 (mmHg)
